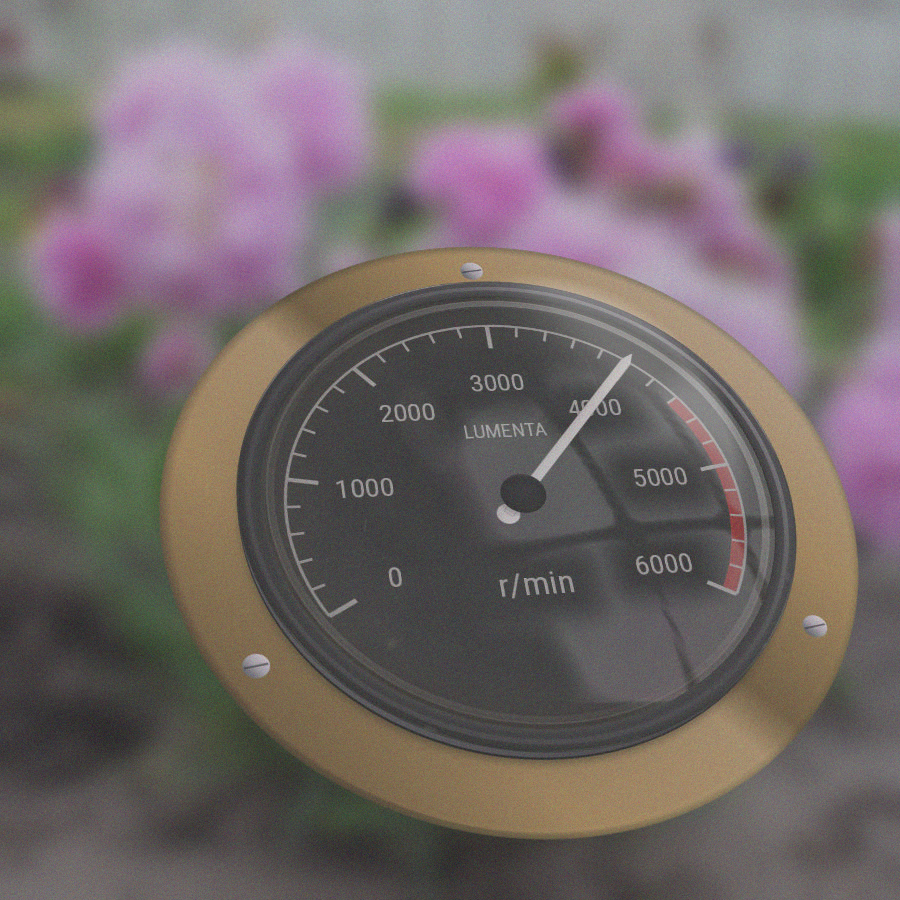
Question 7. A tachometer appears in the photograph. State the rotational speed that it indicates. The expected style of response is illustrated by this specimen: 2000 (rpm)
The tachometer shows 4000 (rpm)
